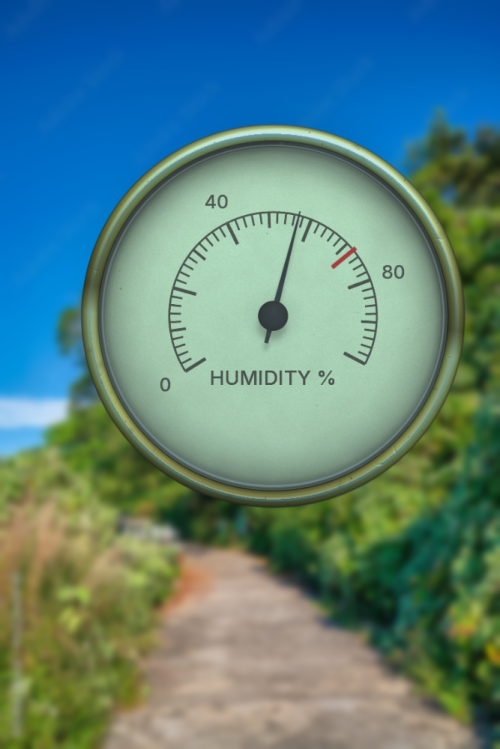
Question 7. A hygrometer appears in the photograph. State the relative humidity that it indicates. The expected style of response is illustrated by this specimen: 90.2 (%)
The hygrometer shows 57 (%)
